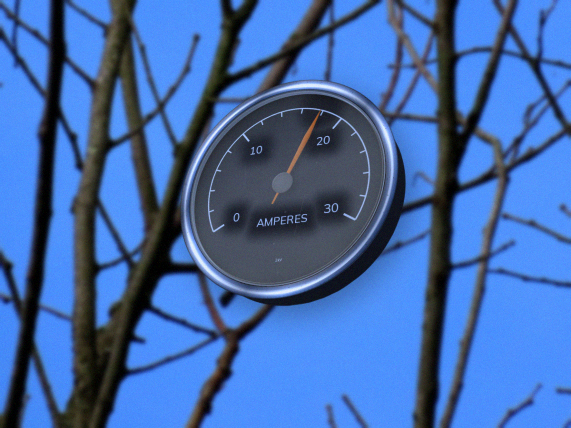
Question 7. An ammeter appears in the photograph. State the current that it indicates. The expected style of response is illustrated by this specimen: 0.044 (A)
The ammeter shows 18 (A)
